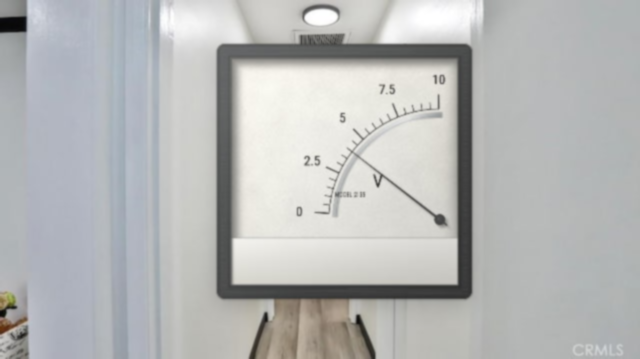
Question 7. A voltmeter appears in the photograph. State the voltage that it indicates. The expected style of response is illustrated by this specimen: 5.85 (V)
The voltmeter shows 4 (V)
